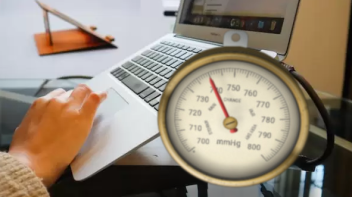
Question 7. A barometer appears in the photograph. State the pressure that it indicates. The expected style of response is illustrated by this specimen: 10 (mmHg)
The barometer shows 740 (mmHg)
